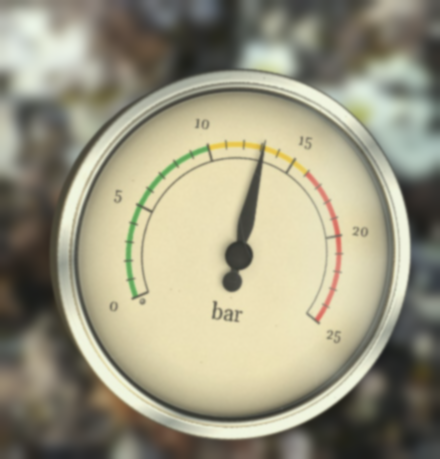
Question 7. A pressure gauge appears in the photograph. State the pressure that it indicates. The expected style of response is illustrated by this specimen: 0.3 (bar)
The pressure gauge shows 13 (bar)
